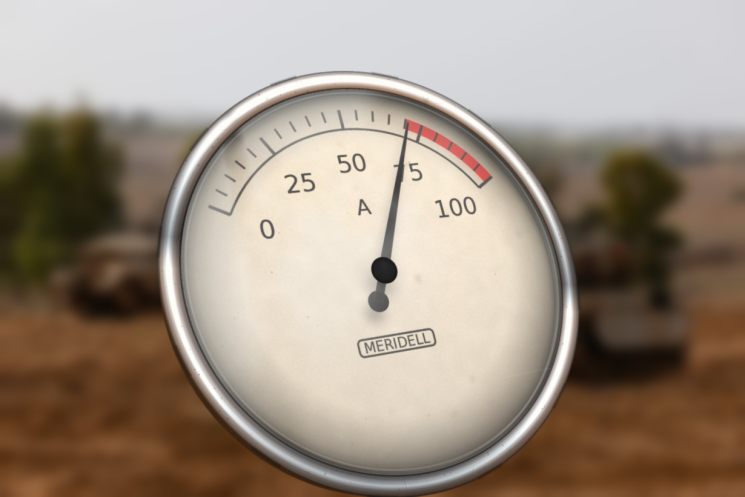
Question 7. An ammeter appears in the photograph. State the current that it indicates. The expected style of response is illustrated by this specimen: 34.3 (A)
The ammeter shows 70 (A)
